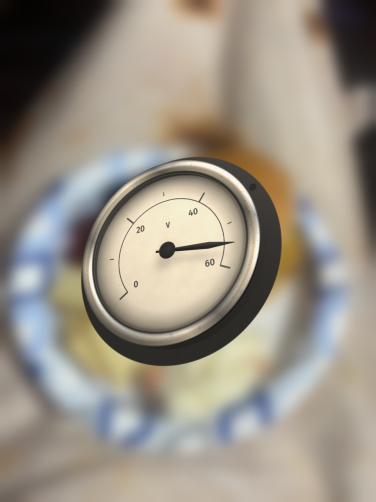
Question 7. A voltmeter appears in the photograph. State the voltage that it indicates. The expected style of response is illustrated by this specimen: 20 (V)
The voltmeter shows 55 (V)
